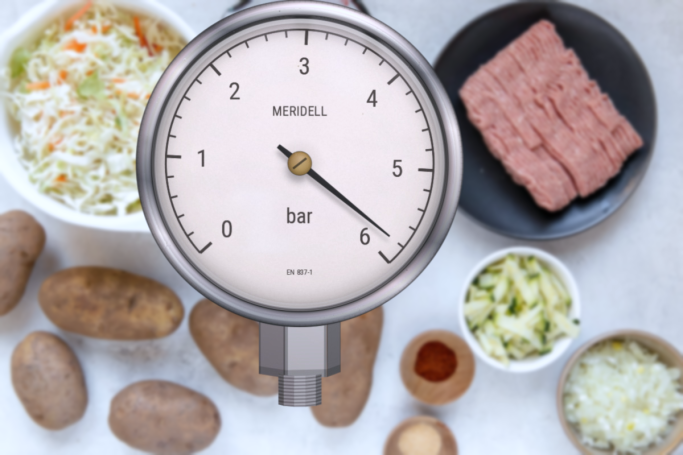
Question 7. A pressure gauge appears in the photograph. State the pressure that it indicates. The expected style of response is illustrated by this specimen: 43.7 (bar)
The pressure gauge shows 5.8 (bar)
